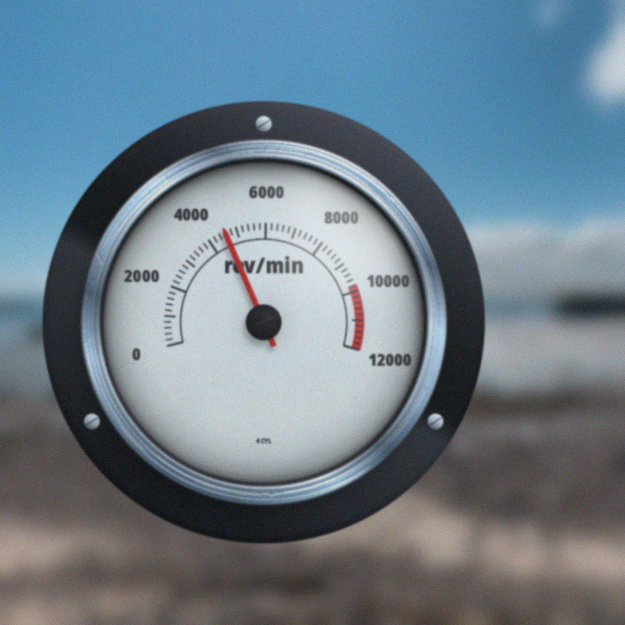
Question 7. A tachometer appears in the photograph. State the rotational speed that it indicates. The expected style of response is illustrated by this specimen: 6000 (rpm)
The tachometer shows 4600 (rpm)
